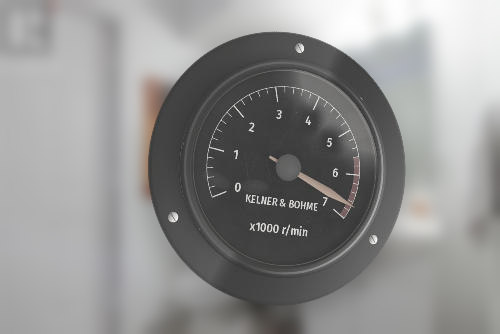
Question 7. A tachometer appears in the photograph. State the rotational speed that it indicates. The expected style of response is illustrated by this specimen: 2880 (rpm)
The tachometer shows 6700 (rpm)
